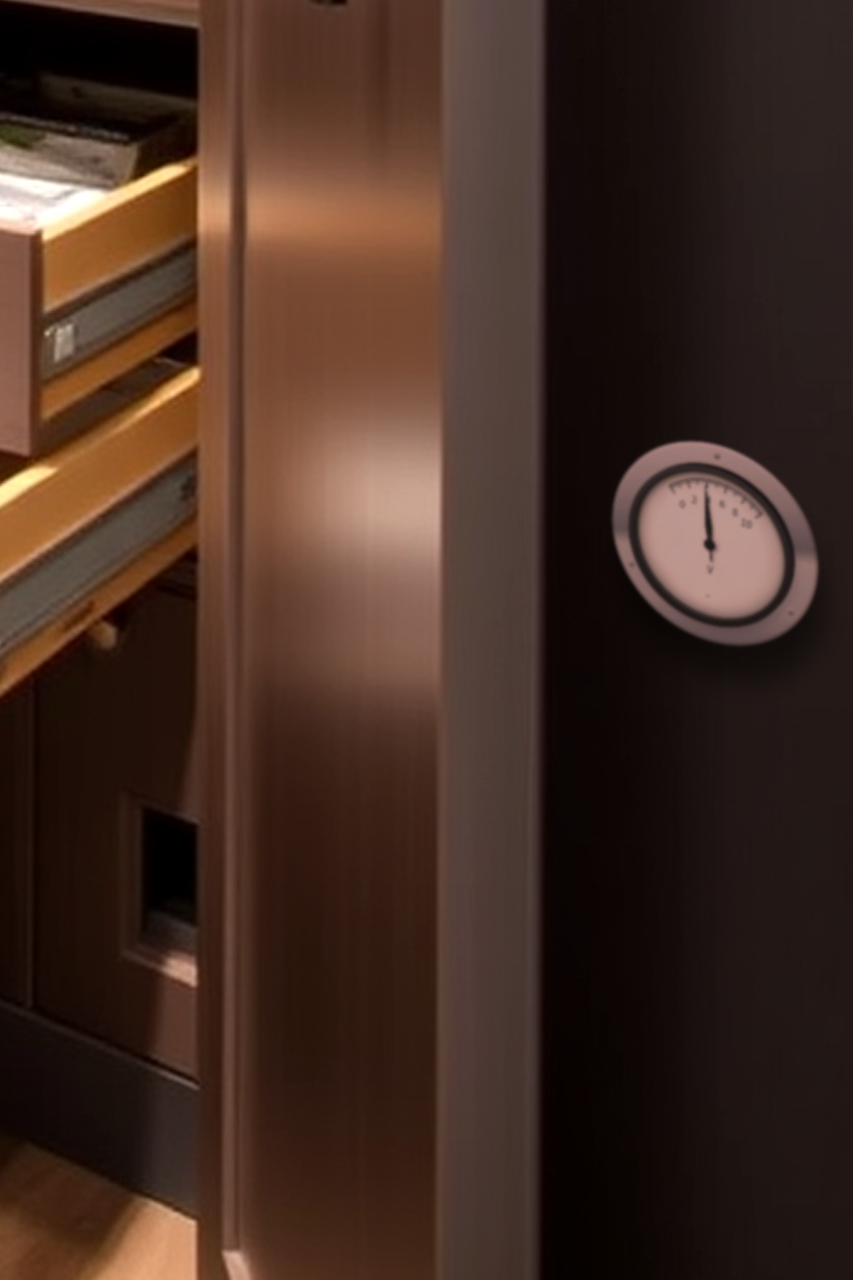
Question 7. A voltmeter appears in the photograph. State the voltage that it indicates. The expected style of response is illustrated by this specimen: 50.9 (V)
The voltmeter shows 4 (V)
